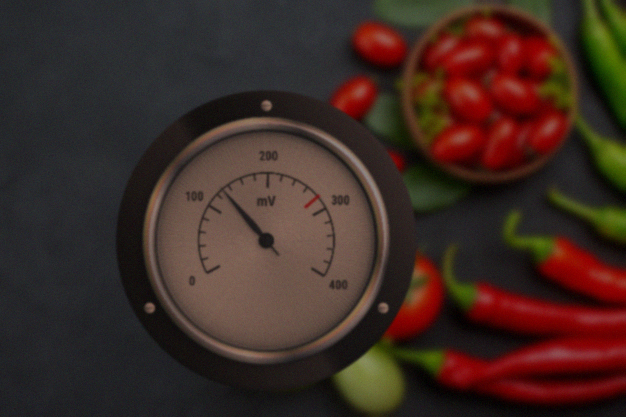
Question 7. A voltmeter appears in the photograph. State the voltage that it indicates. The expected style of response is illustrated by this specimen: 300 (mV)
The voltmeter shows 130 (mV)
